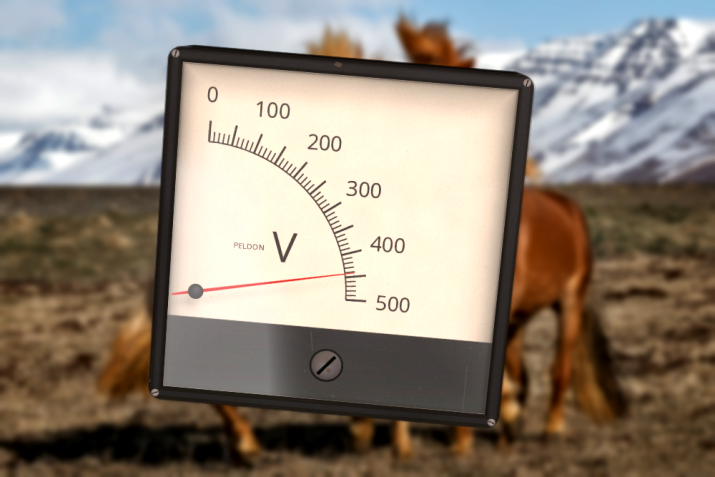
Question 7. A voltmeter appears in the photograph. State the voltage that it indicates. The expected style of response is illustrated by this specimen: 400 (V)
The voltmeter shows 440 (V)
